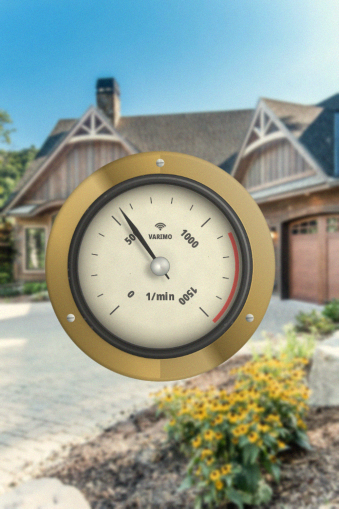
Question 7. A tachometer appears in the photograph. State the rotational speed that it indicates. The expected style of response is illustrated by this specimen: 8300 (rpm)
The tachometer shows 550 (rpm)
